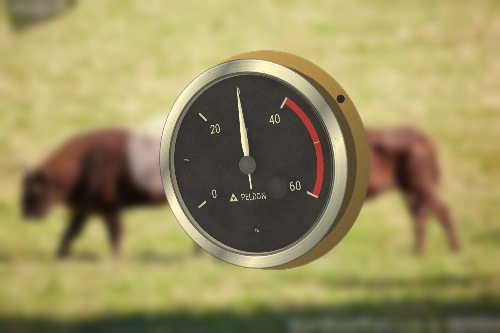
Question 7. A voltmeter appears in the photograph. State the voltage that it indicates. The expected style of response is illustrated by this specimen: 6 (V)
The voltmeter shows 30 (V)
